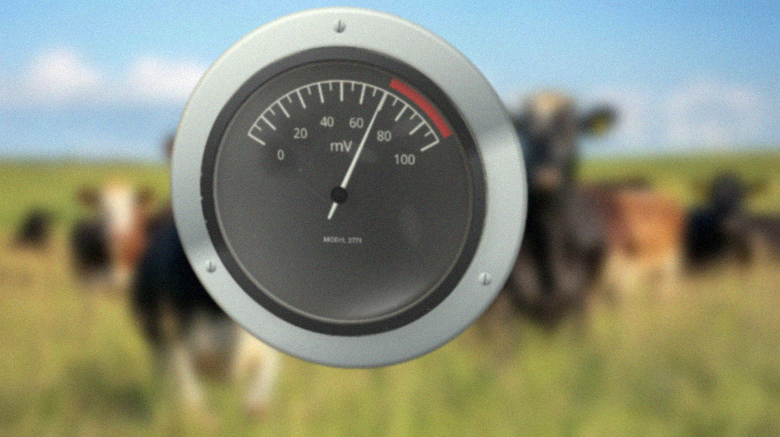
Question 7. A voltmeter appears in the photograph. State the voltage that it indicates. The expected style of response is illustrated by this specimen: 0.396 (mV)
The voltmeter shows 70 (mV)
